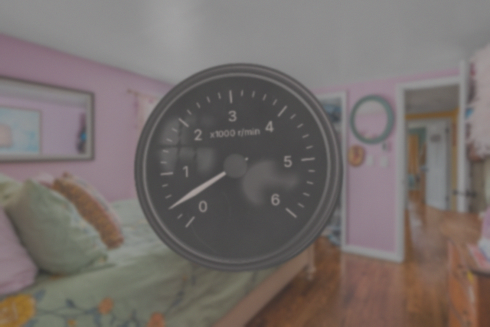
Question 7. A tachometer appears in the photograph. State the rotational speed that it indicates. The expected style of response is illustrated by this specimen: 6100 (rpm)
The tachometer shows 400 (rpm)
